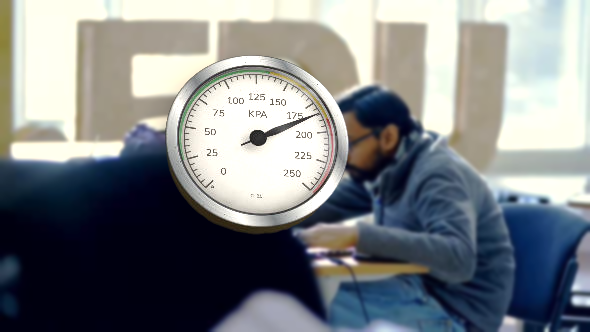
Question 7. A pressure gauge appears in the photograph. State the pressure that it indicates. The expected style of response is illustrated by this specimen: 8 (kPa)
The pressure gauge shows 185 (kPa)
